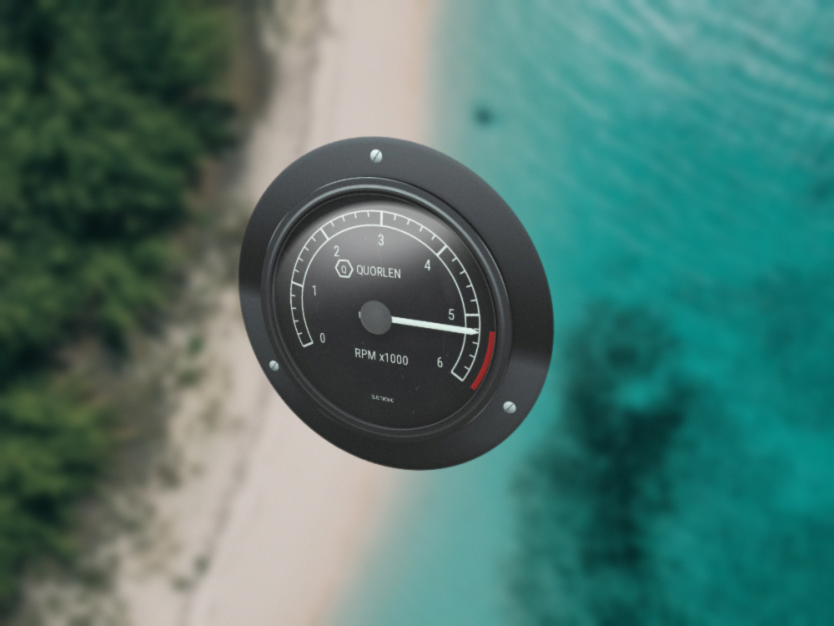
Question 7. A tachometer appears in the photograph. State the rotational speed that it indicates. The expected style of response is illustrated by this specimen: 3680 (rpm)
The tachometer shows 5200 (rpm)
